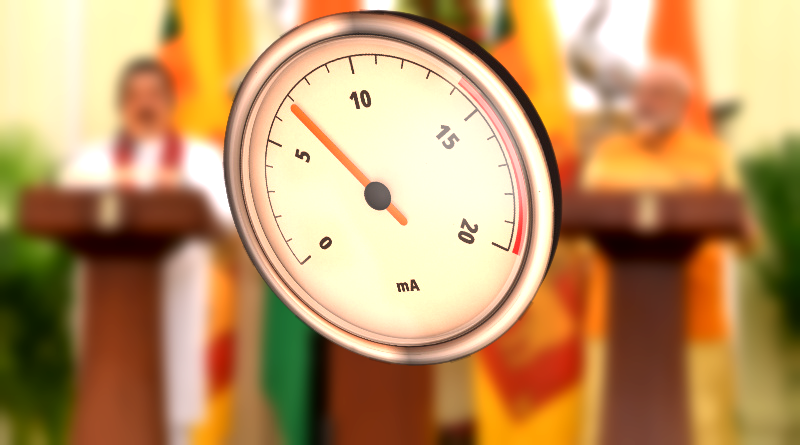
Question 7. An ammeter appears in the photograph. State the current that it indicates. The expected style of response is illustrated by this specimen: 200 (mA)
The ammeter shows 7 (mA)
